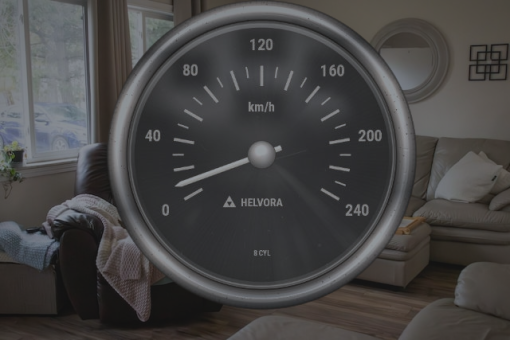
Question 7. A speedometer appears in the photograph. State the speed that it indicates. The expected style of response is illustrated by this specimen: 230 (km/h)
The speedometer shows 10 (km/h)
